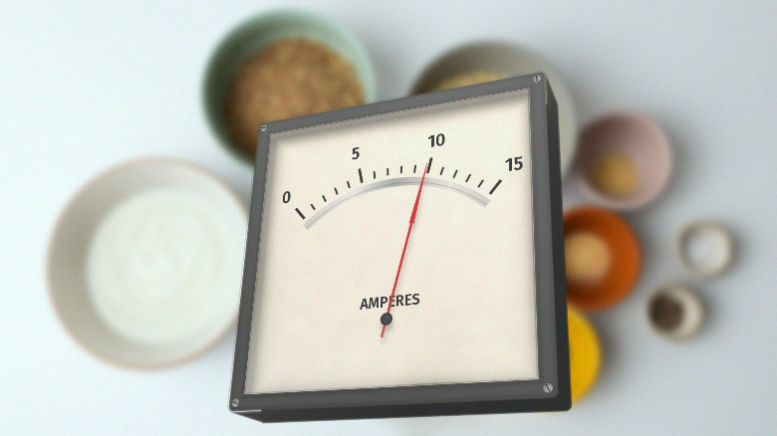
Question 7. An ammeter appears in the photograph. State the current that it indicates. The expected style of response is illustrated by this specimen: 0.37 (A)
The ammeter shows 10 (A)
